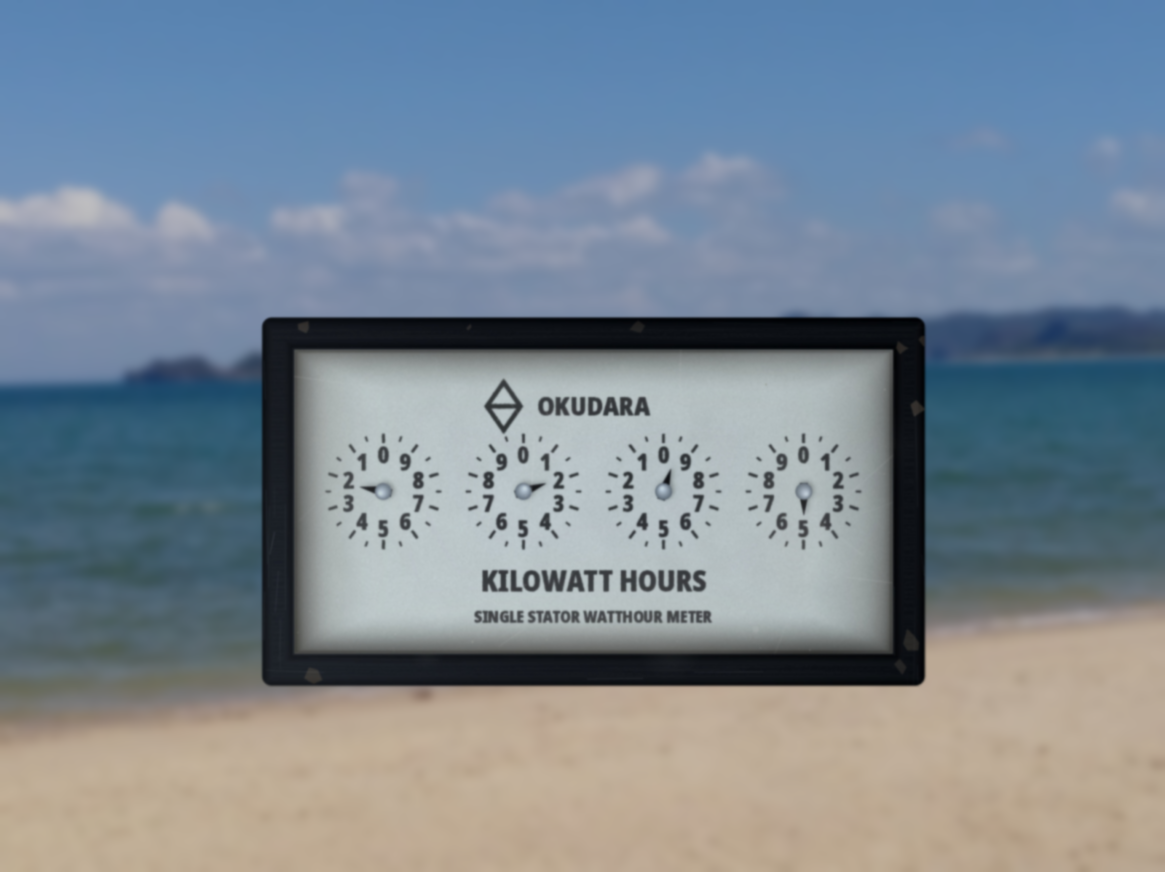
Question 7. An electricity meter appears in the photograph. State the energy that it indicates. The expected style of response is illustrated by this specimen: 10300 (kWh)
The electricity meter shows 2195 (kWh)
